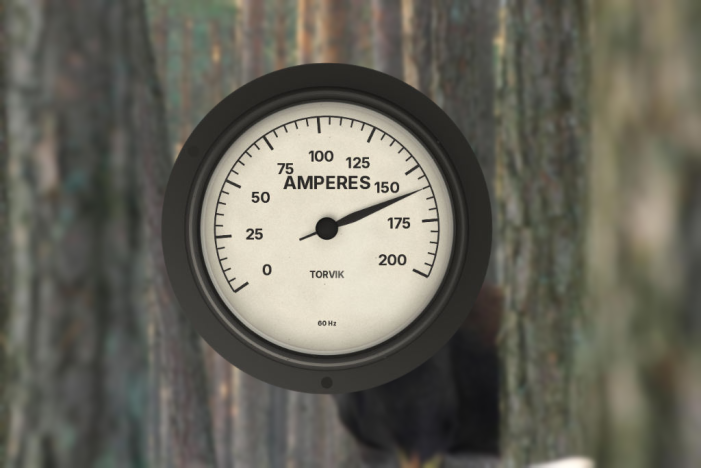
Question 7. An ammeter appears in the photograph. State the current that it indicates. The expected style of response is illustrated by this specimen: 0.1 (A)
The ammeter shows 160 (A)
